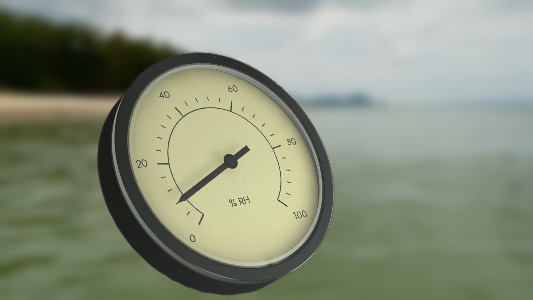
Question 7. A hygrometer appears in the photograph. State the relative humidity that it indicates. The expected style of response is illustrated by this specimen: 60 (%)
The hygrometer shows 8 (%)
